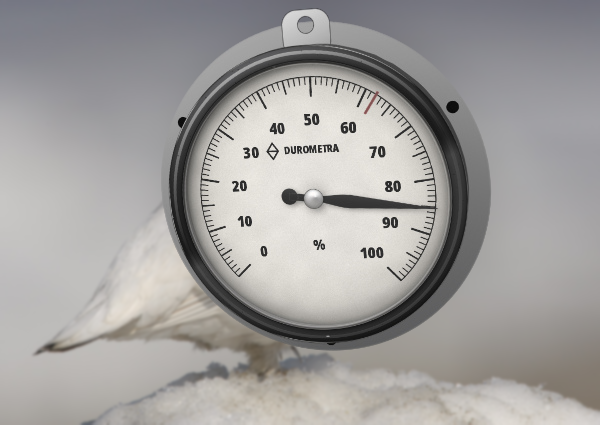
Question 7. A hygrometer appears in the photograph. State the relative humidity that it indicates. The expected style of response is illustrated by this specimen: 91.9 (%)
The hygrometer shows 85 (%)
